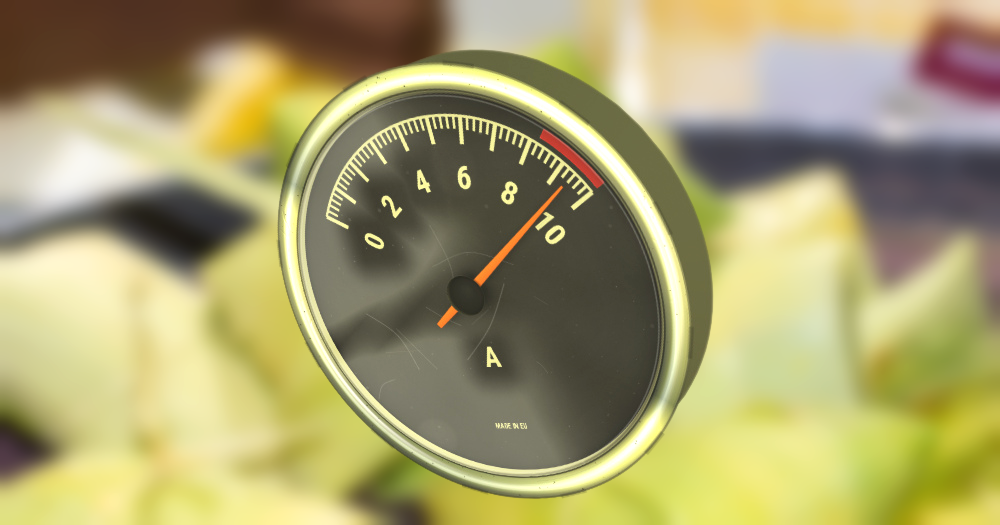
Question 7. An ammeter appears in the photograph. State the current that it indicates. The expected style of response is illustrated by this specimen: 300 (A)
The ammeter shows 9.4 (A)
